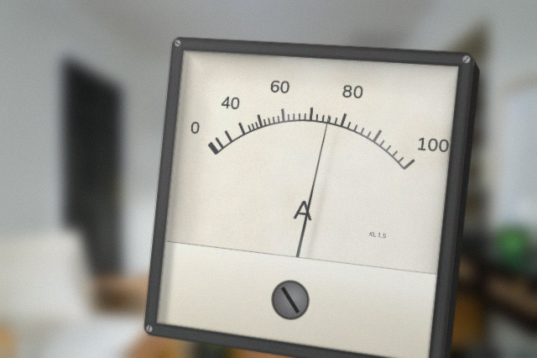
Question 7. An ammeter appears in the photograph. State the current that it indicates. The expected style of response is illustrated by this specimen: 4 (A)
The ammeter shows 76 (A)
